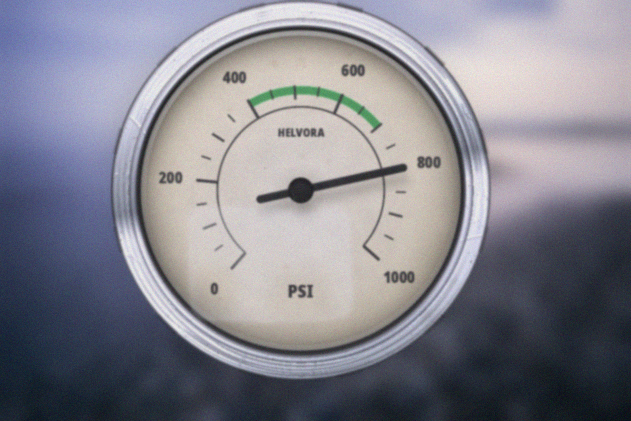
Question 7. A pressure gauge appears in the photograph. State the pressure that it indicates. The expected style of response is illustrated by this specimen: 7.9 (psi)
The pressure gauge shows 800 (psi)
